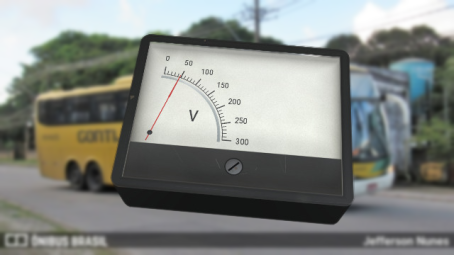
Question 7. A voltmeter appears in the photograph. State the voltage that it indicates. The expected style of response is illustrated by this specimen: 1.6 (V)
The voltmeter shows 50 (V)
